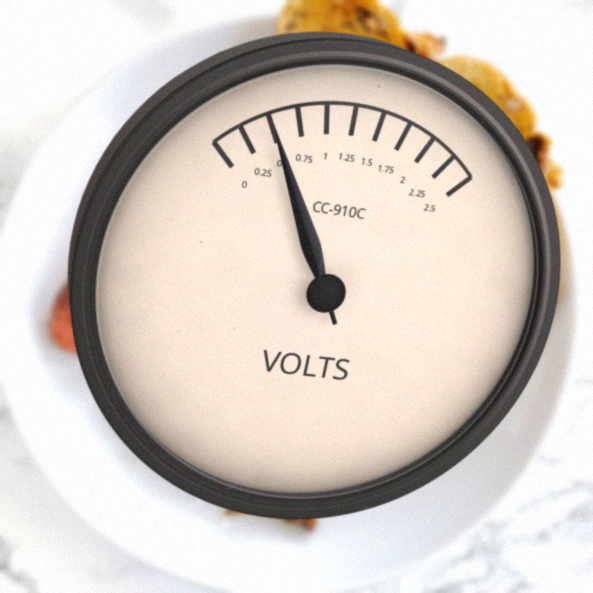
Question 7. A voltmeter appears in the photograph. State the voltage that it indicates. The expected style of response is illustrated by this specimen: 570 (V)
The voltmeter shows 0.5 (V)
